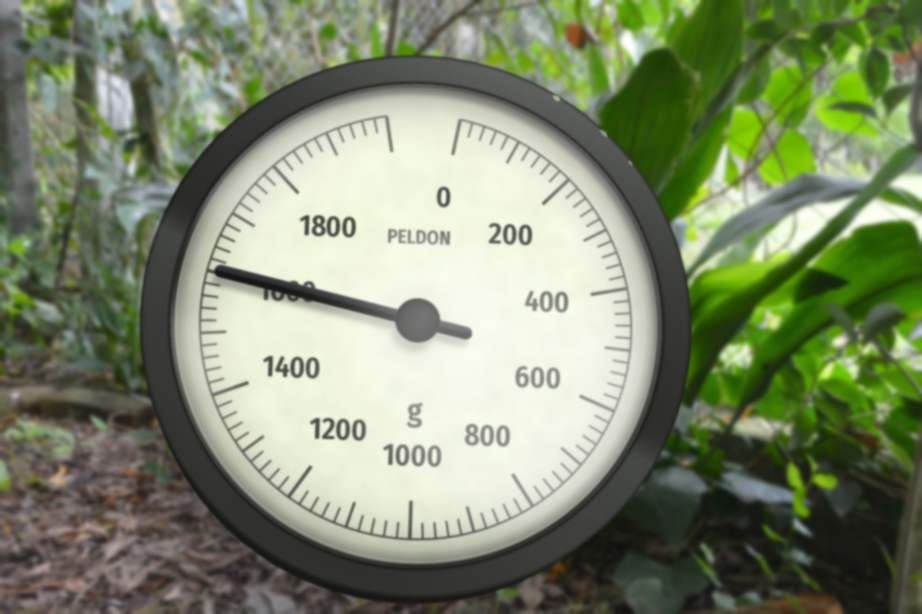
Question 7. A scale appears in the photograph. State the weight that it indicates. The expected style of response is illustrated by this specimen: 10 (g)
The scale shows 1600 (g)
